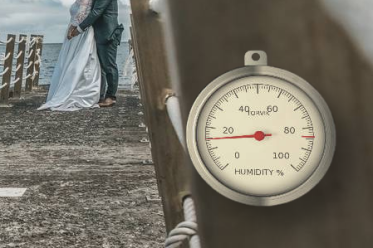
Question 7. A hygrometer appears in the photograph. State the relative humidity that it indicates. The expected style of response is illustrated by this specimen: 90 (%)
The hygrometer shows 15 (%)
